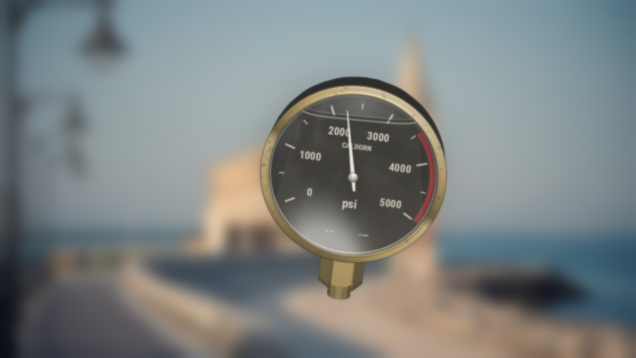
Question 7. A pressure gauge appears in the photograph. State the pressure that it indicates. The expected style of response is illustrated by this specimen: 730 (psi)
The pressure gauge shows 2250 (psi)
